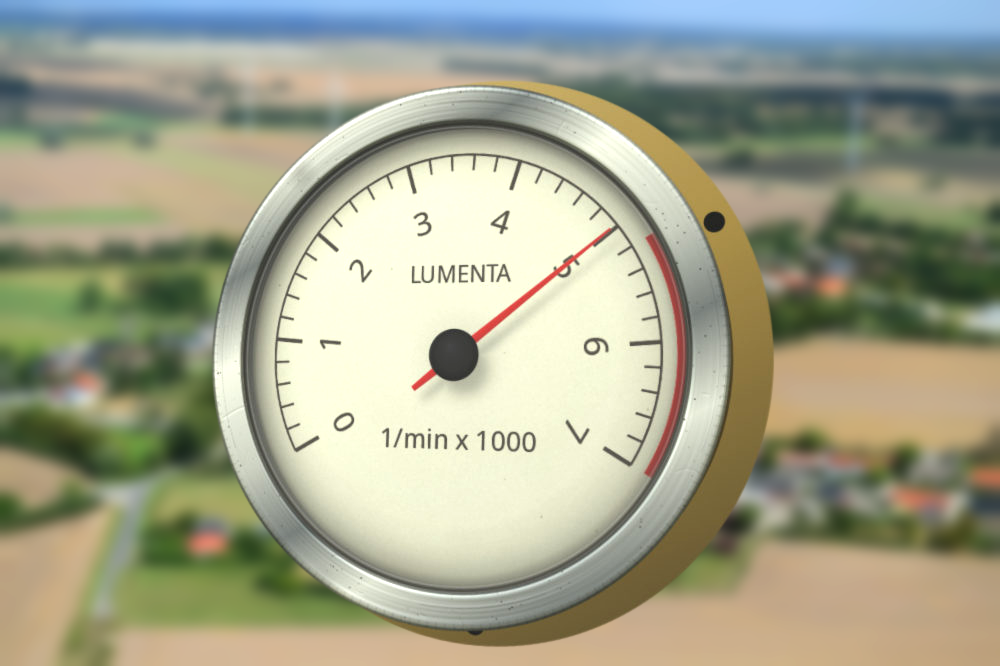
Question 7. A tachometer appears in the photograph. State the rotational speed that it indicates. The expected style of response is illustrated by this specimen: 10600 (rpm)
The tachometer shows 5000 (rpm)
